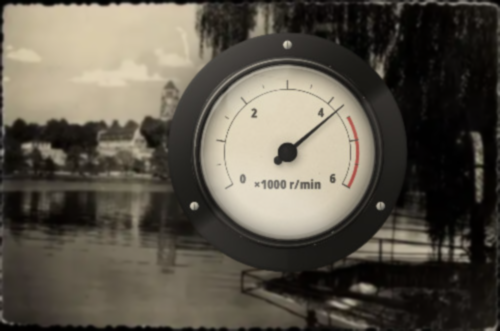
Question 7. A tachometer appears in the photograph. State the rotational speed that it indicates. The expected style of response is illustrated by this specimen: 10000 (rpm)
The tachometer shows 4250 (rpm)
